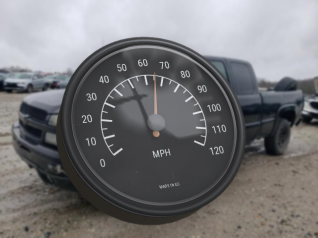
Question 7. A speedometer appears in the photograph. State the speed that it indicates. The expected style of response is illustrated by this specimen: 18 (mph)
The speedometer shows 65 (mph)
